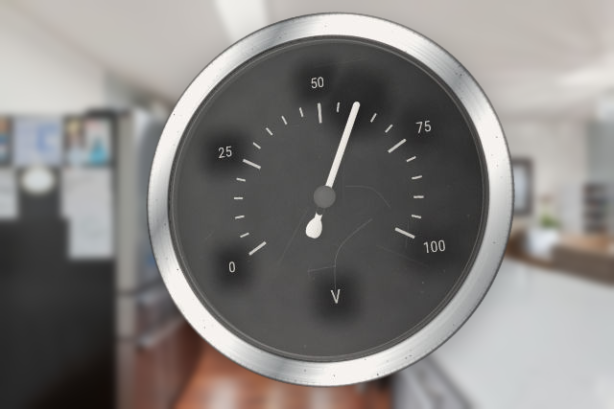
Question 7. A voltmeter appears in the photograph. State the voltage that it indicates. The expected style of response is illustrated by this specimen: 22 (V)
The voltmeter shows 60 (V)
